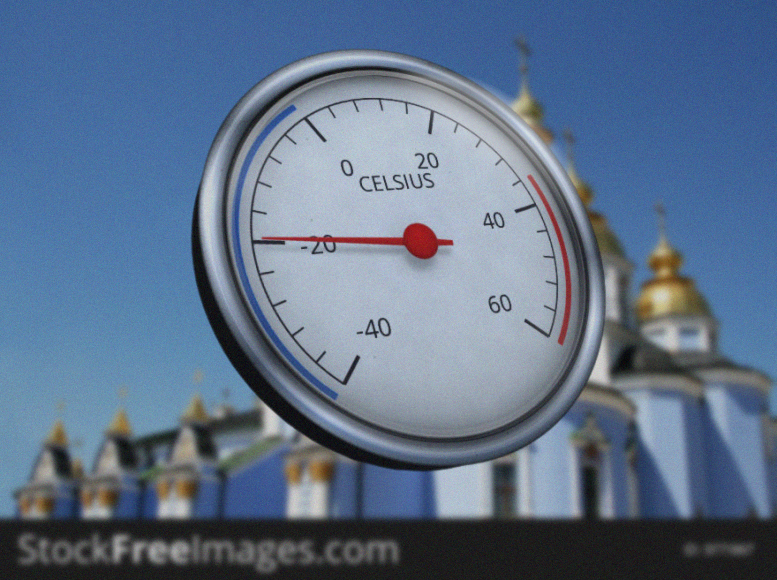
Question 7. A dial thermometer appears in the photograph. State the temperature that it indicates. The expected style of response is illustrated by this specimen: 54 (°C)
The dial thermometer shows -20 (°C)
